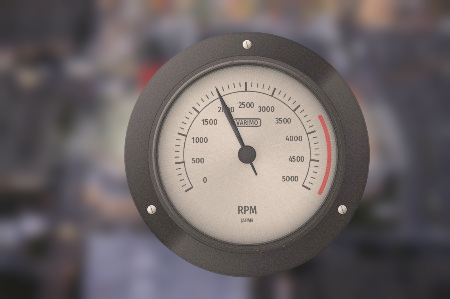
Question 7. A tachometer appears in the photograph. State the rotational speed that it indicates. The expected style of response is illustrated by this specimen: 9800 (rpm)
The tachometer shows 2000 (rpm)
